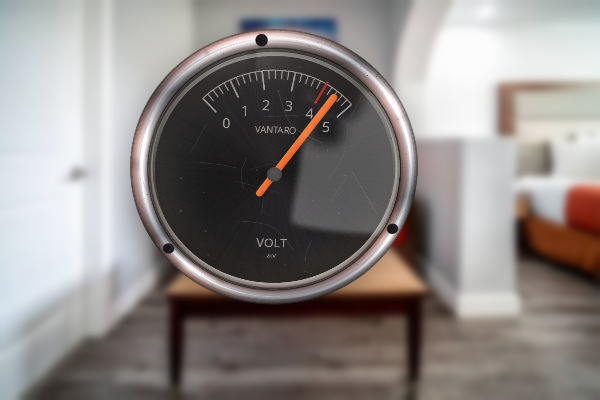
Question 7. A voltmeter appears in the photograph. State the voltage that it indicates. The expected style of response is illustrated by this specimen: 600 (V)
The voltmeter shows 4.4 (V)
